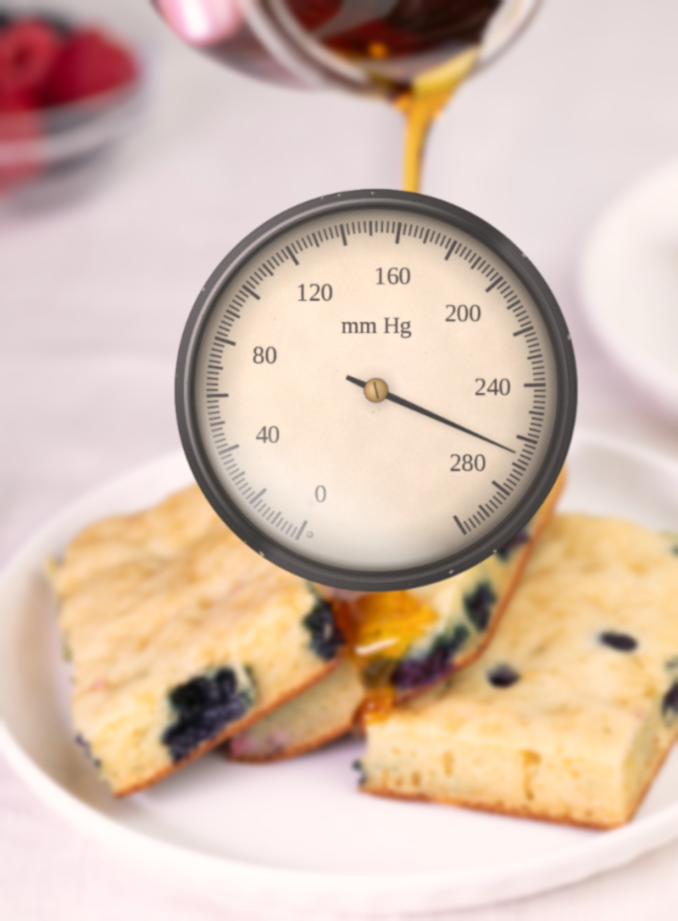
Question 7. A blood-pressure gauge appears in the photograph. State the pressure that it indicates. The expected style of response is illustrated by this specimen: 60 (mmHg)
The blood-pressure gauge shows 266 (mmHg)
